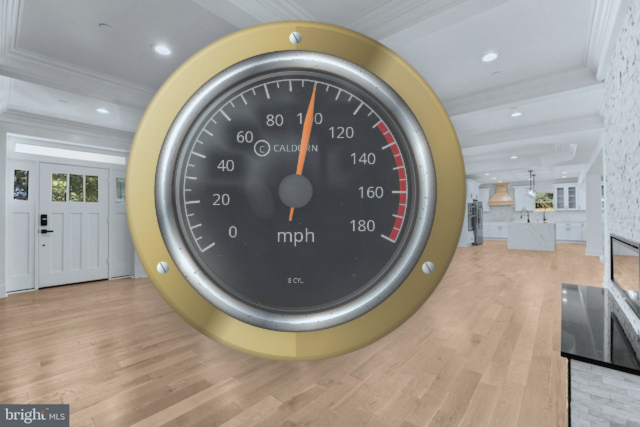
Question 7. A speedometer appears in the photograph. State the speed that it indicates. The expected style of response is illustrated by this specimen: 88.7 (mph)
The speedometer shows 100 (mph)
